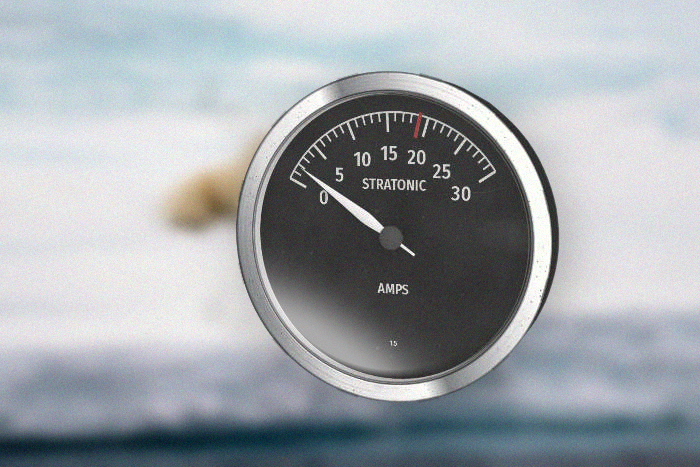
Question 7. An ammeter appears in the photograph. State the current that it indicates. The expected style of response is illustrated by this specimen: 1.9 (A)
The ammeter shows 2 (A)
